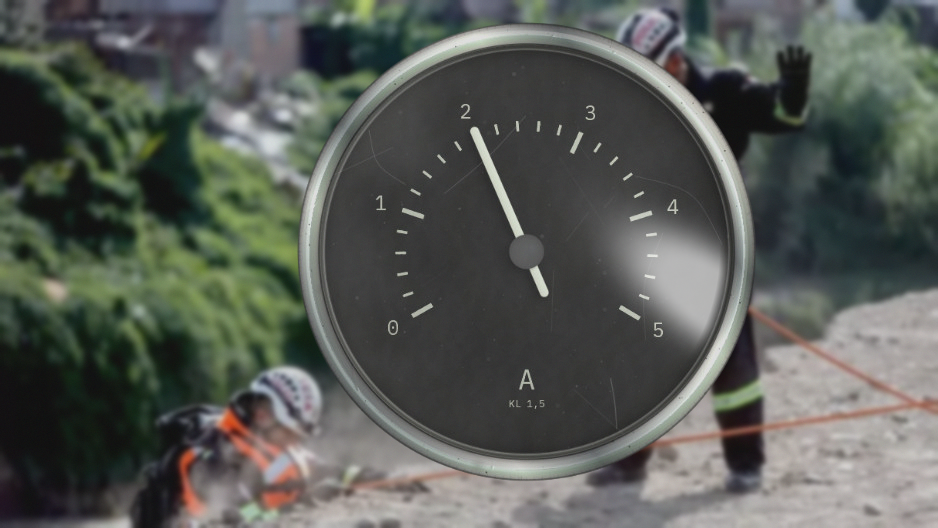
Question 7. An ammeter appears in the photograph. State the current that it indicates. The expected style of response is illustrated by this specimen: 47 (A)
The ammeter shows 2 (A)
